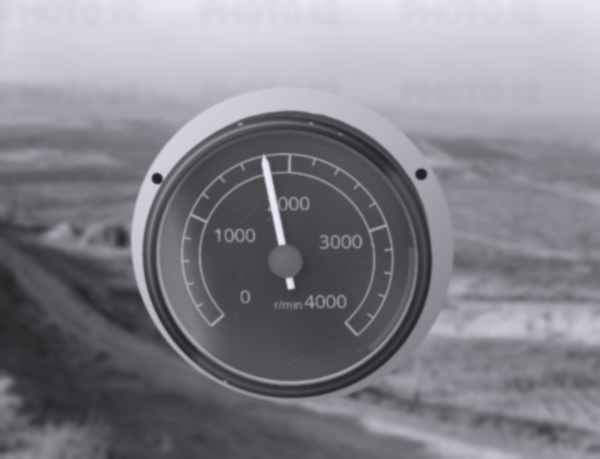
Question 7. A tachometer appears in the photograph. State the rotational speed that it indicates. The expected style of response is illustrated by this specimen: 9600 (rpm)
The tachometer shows 1800 (rpm)
